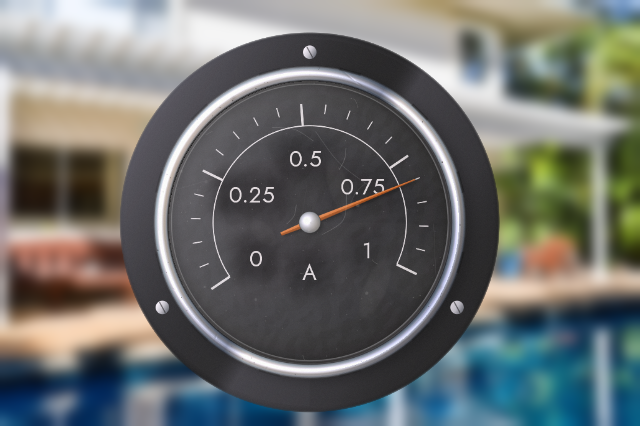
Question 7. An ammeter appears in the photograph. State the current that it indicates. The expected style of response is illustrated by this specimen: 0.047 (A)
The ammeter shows 0.8 (A)
